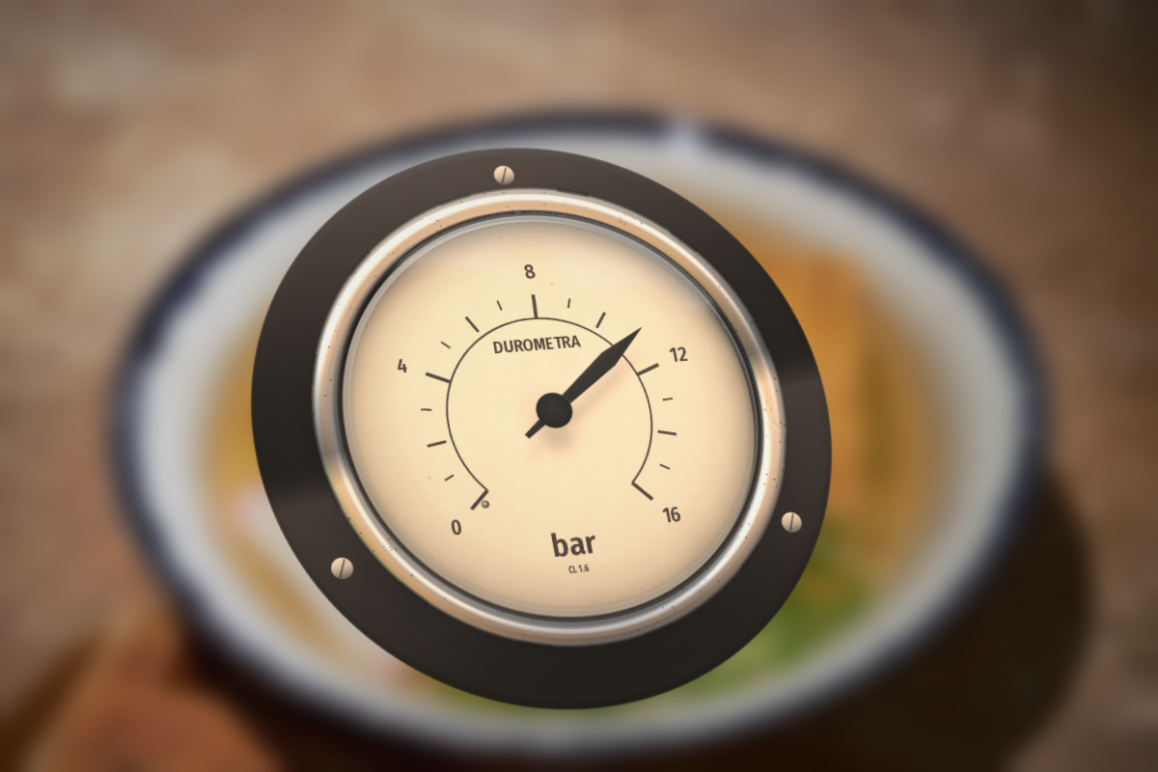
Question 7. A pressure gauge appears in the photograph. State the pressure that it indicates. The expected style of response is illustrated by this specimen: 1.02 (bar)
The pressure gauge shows 11 (bar)
